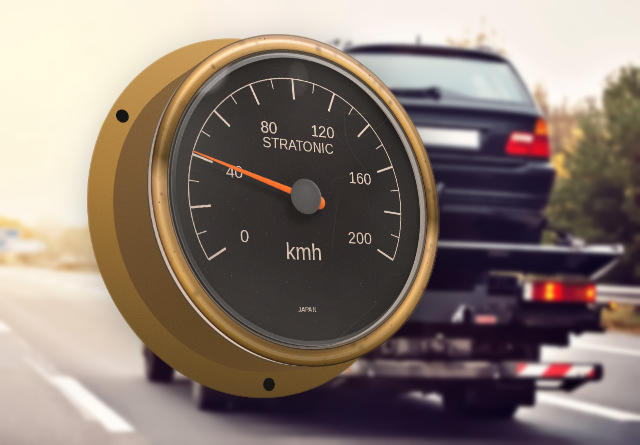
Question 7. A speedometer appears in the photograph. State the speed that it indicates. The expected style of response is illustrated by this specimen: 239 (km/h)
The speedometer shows 40 (km/h)
